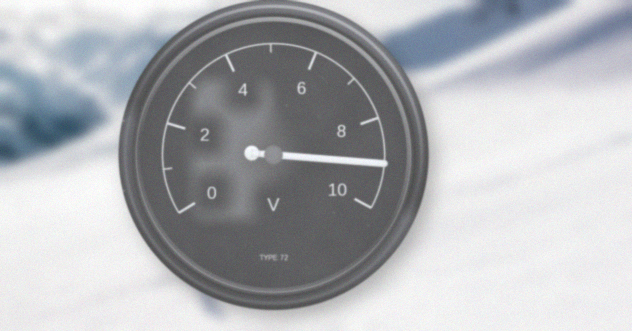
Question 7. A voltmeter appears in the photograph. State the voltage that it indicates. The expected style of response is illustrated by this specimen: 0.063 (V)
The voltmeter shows 9 (V)
